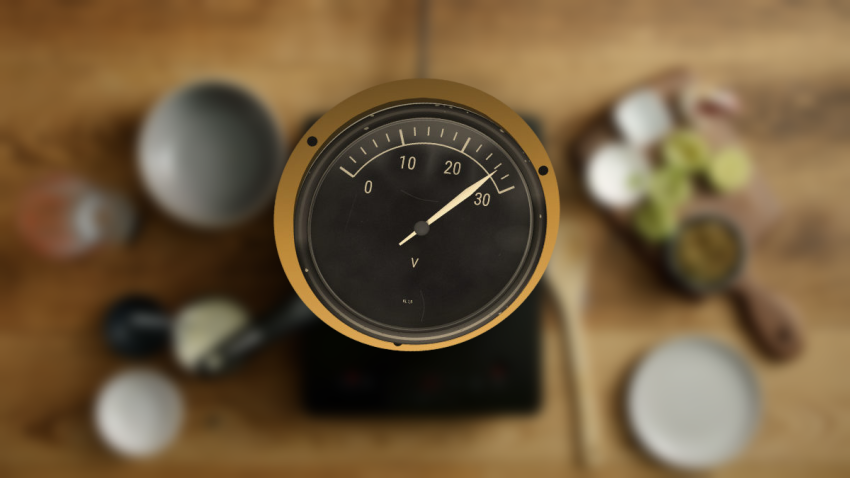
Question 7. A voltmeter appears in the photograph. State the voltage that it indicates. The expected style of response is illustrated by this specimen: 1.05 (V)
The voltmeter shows 26 (V)
